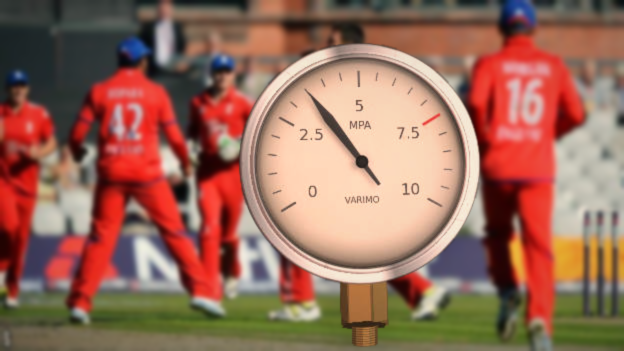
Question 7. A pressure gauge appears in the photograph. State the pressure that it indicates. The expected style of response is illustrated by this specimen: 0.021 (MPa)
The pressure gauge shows 3.5 (MPa)
